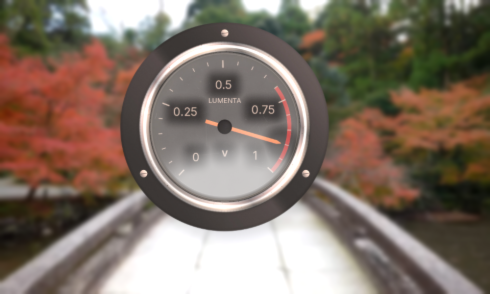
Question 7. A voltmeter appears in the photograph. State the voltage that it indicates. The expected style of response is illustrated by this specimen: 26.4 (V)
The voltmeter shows 0.9 (V)
